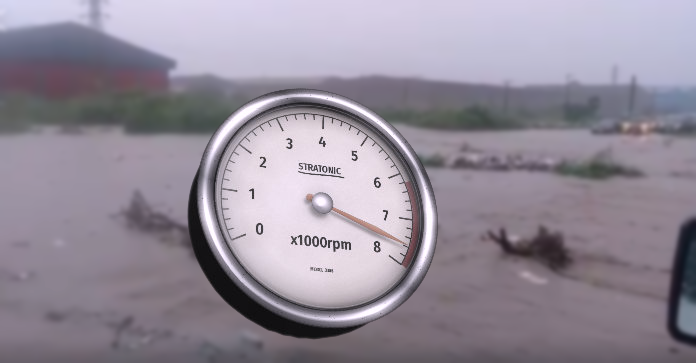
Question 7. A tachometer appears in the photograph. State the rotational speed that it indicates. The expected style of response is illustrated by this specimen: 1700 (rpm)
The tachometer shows 7600 (rpm)
